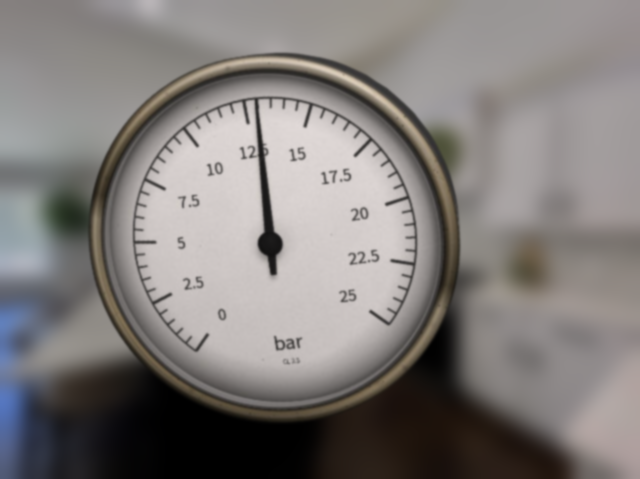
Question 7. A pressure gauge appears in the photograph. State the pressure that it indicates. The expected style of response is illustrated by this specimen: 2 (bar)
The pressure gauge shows 13 (bar)
